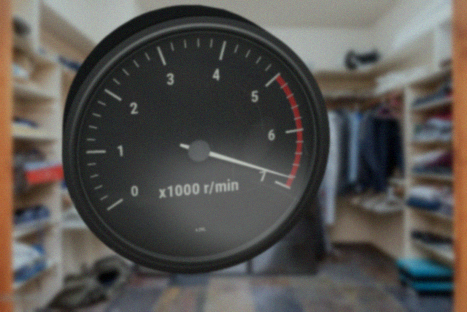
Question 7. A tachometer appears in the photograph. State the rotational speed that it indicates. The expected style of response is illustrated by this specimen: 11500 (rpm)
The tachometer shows 6800 (rpm)
